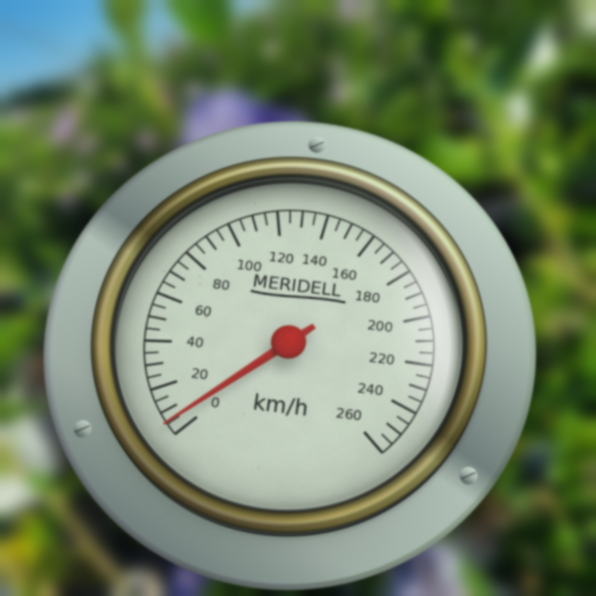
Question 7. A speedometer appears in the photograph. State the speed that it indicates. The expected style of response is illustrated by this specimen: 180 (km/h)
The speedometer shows 5 (km/h)
